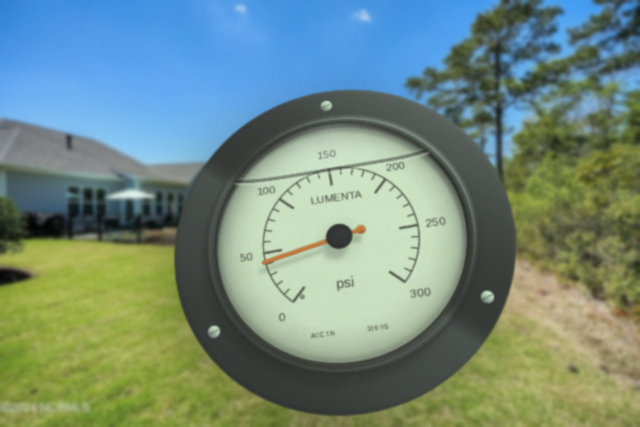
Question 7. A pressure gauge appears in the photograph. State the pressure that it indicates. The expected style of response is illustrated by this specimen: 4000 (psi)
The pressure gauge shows 40 (psi)
